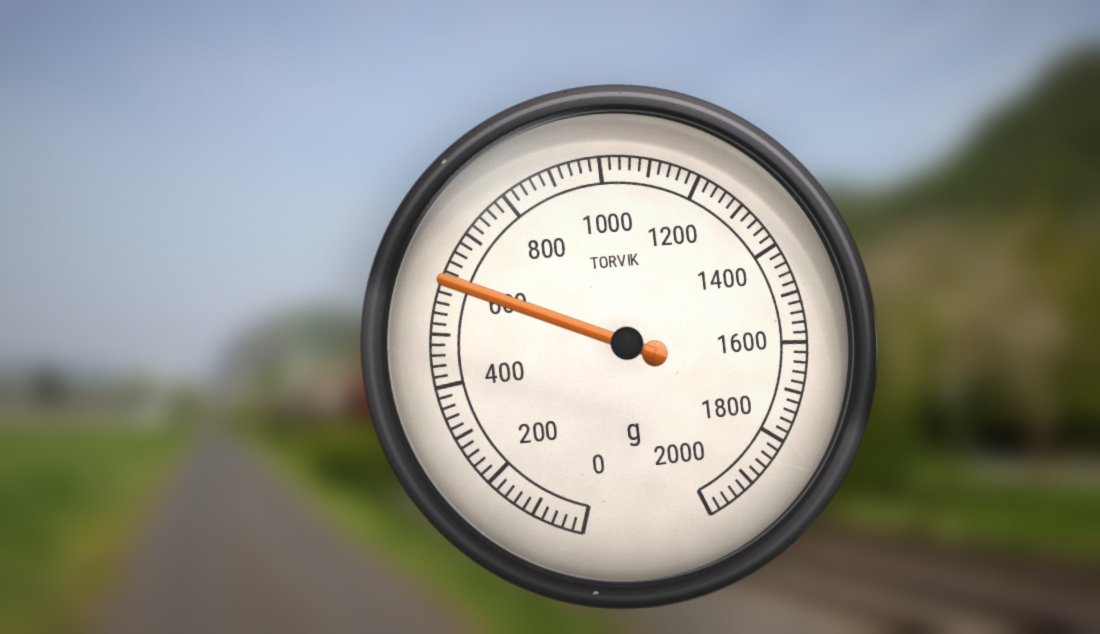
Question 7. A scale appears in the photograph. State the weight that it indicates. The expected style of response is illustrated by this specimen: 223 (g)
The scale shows 600 (g)
